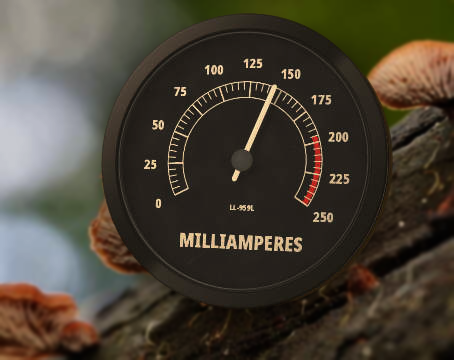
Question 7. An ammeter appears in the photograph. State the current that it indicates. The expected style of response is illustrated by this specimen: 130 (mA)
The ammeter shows 145 (mA)
